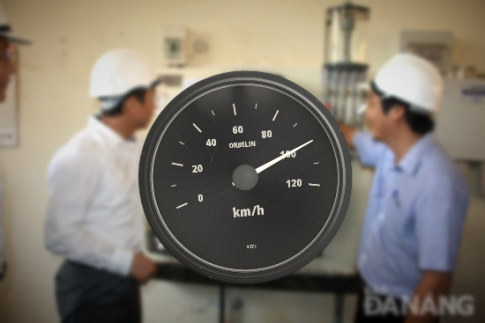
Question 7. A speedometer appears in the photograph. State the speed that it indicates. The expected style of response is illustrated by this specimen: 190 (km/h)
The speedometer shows 100 (km/h)
